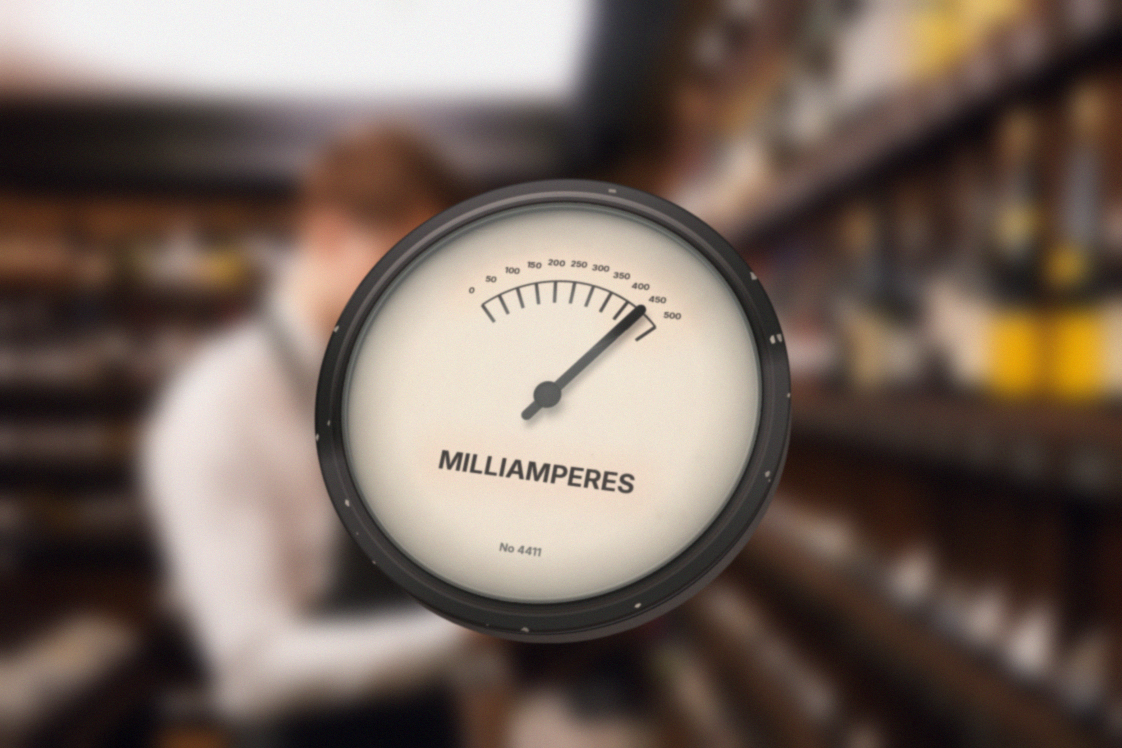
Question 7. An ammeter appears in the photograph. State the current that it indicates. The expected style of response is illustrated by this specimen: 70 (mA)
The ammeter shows 450 (mA)
